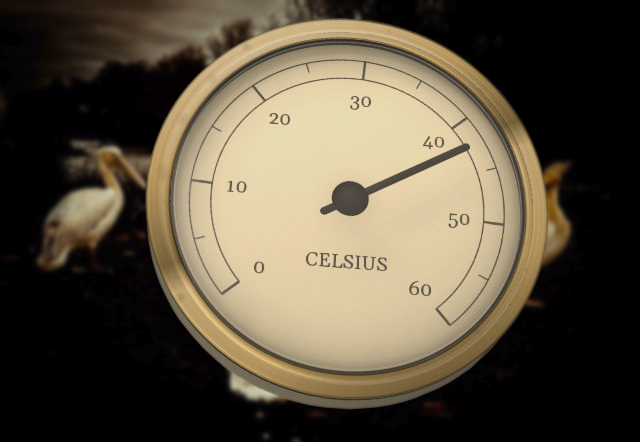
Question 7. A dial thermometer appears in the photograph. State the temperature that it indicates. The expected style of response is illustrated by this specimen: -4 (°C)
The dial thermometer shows 42.5 (°C)
